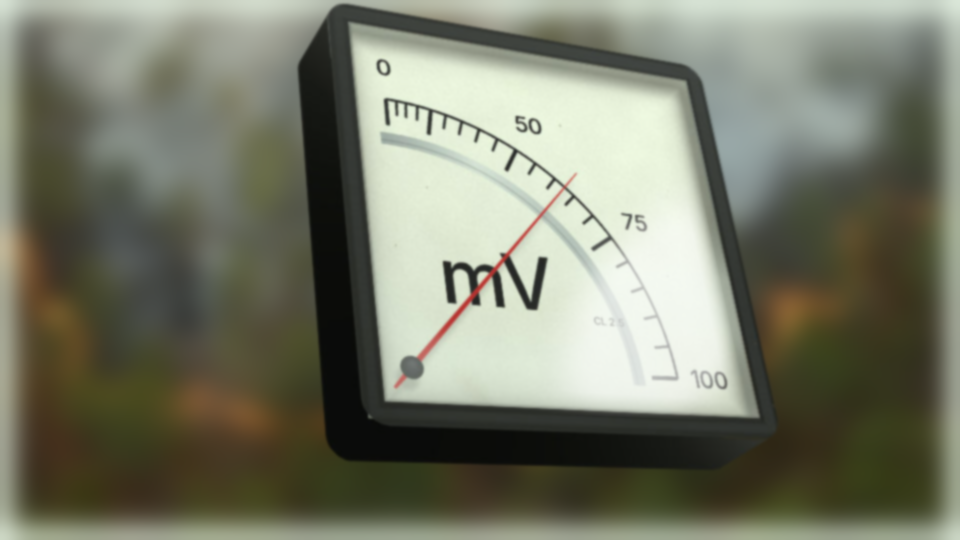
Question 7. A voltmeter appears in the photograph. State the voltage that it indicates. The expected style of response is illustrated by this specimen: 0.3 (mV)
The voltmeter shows 62.5 (mV)
